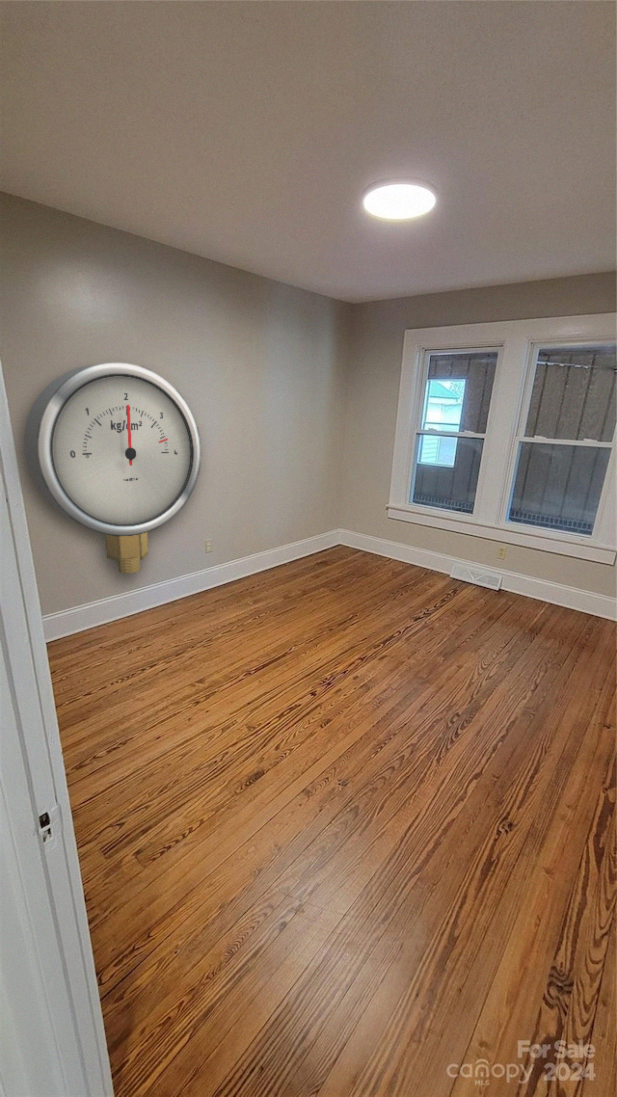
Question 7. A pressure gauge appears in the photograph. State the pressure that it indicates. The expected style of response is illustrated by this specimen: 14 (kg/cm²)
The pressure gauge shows 2 (kg/cm²)
